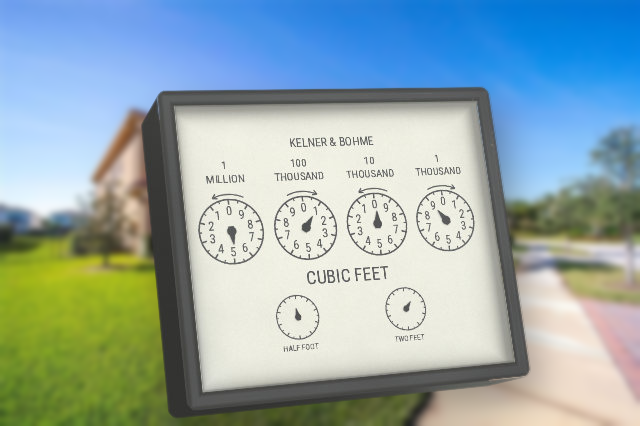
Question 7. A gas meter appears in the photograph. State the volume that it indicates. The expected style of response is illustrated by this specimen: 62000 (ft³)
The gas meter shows 509900 (ft³)
